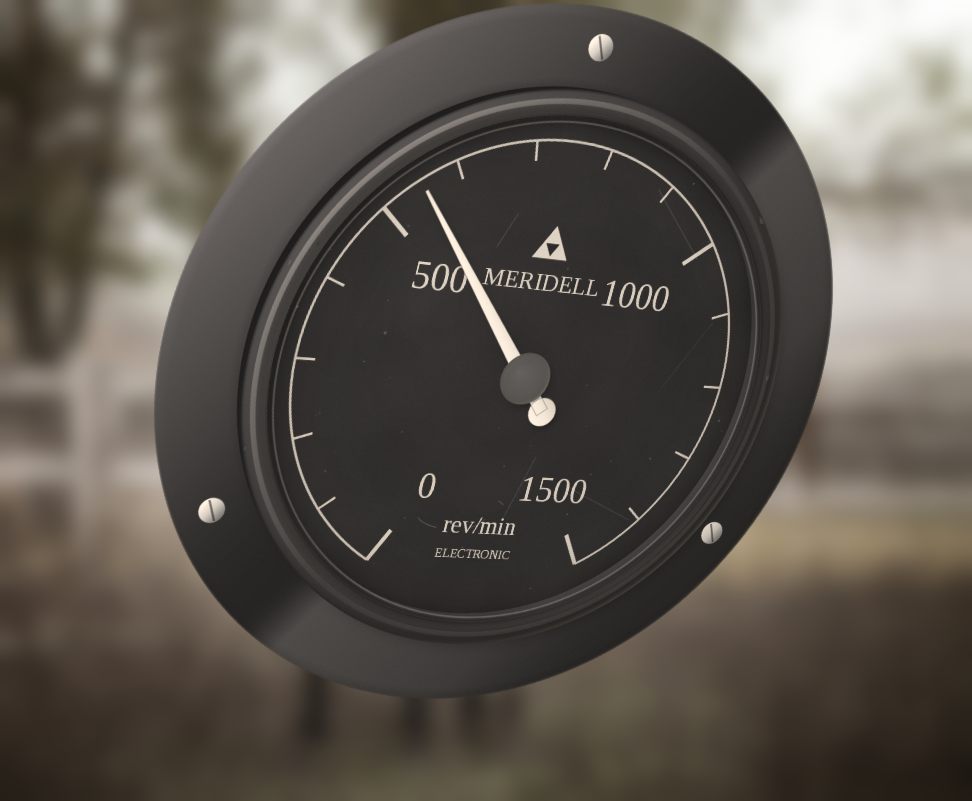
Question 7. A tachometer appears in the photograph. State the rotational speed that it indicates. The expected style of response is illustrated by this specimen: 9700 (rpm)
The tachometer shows 550 (rpm)
